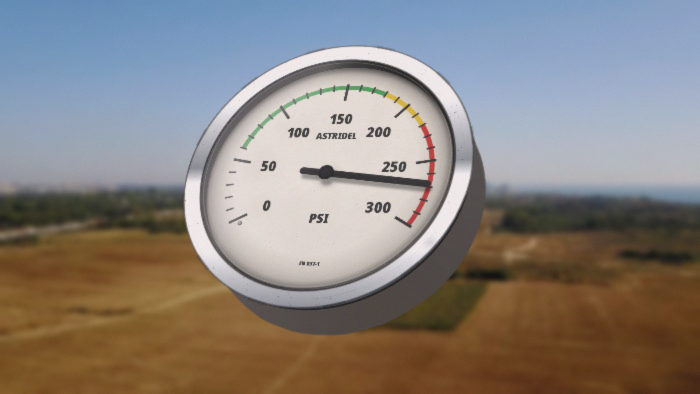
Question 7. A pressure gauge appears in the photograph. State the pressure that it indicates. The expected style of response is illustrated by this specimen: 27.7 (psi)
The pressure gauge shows 270 (psi)
